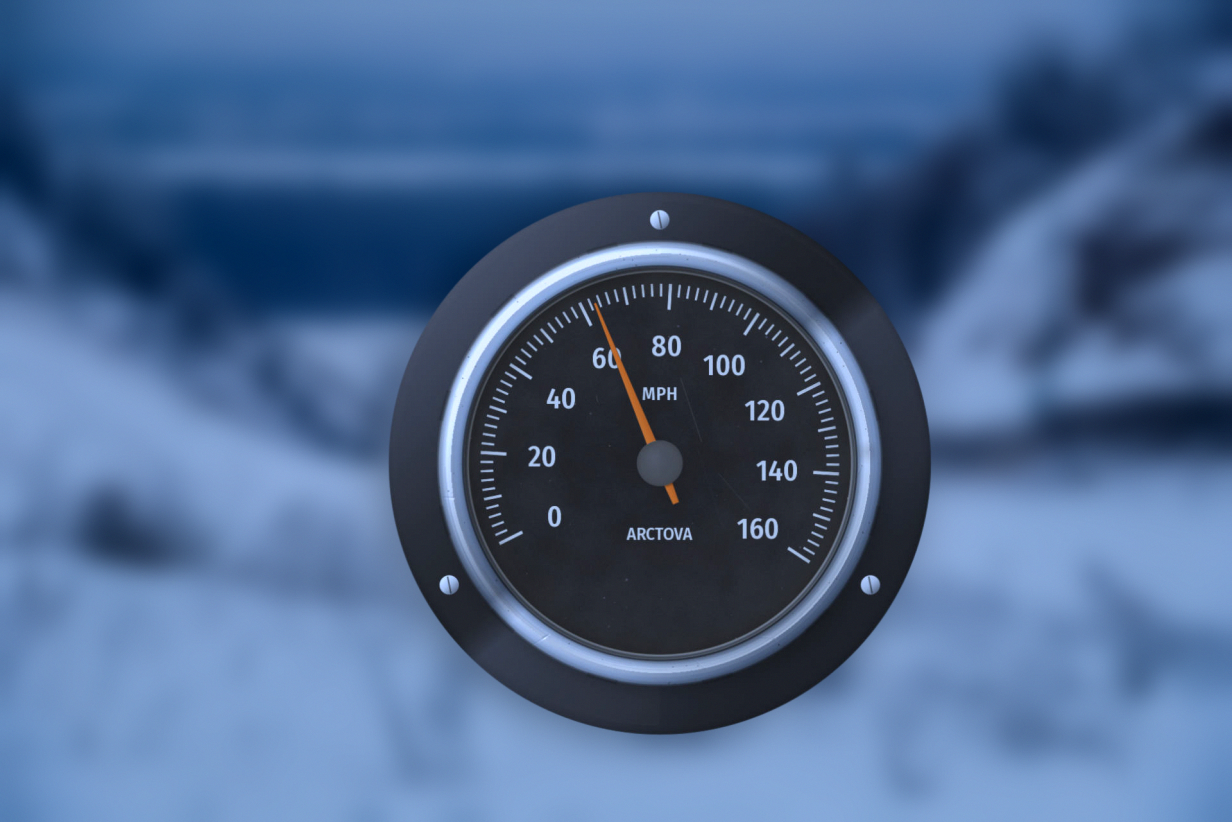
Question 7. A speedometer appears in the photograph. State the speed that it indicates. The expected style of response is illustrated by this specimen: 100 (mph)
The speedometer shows 63 (mph)
